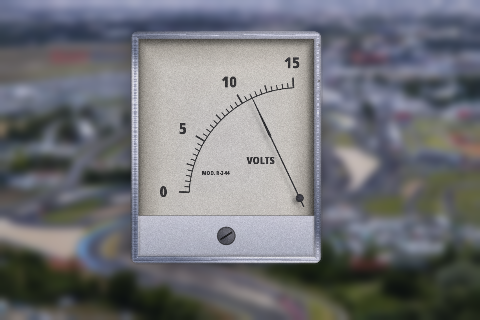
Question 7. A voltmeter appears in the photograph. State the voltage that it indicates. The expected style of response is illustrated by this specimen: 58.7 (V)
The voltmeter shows 11 (V)
